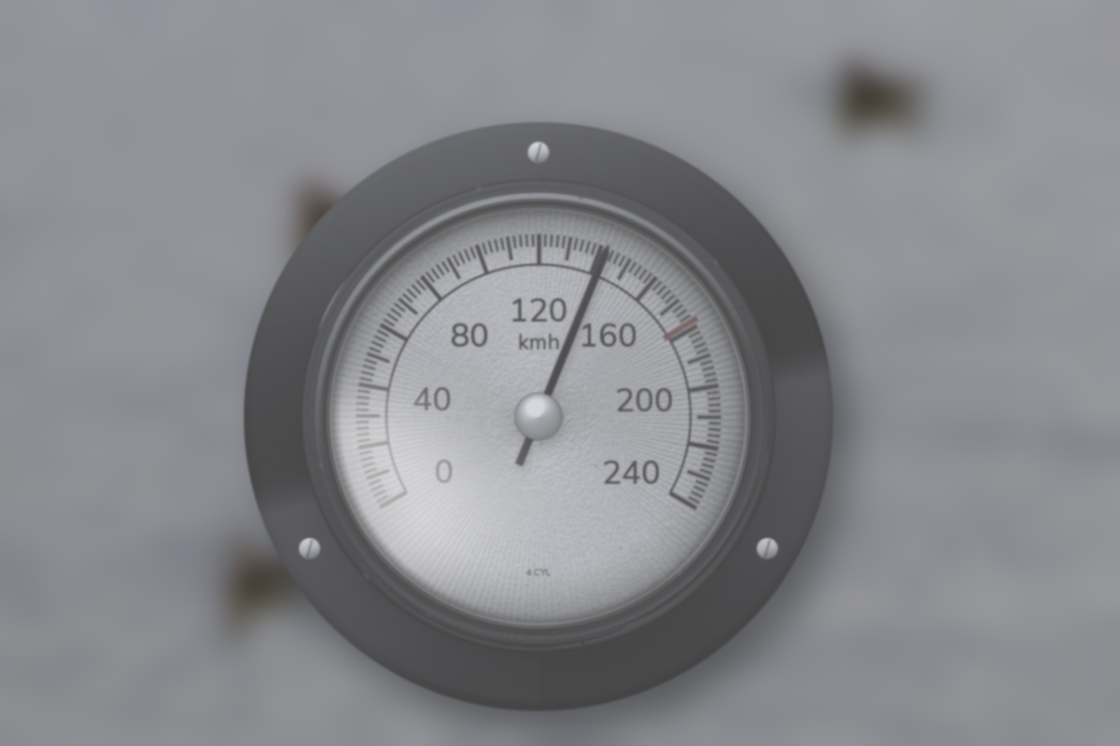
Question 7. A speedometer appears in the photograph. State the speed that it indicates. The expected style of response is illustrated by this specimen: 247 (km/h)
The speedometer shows 142 (km/h)
